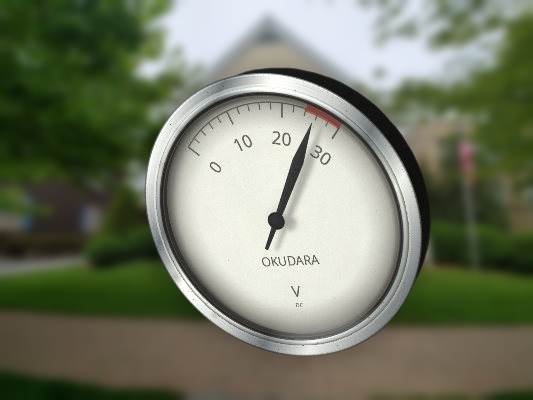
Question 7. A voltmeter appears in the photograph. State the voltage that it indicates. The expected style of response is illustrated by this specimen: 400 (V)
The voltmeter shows 26 (V)
